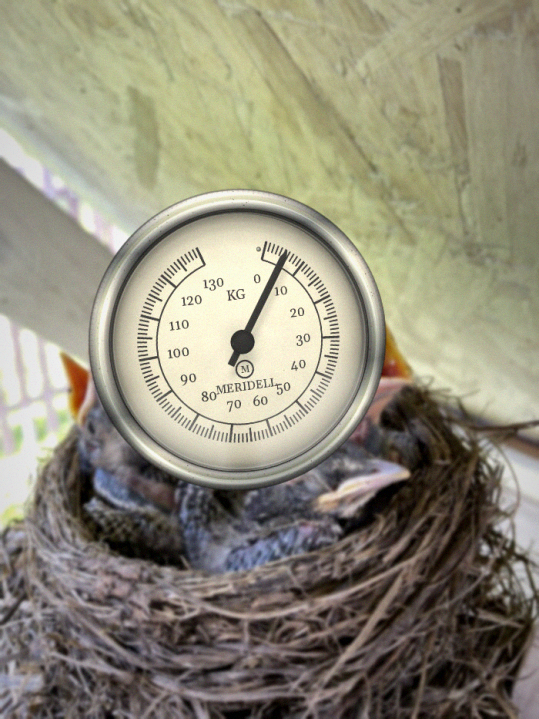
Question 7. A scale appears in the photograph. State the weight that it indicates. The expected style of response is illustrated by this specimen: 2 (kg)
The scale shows 5 (kg)
